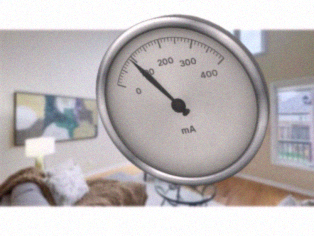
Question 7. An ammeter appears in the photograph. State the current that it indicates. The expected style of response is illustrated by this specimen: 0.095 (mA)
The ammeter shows 100 (mA)
